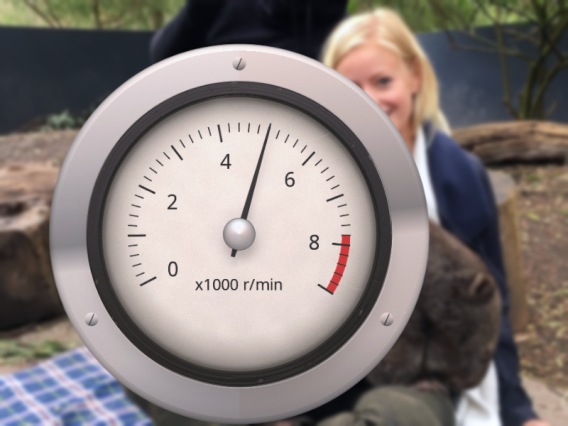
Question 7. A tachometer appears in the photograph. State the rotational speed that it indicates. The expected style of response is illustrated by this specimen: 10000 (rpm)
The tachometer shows 5000 (rpm)
